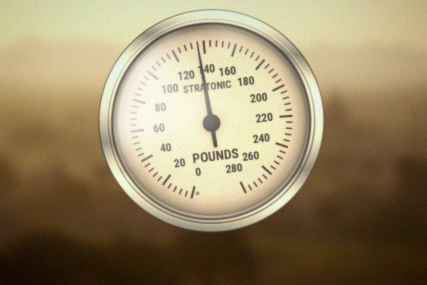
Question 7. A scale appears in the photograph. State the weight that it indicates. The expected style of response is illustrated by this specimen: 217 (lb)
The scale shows 136 (lb)
